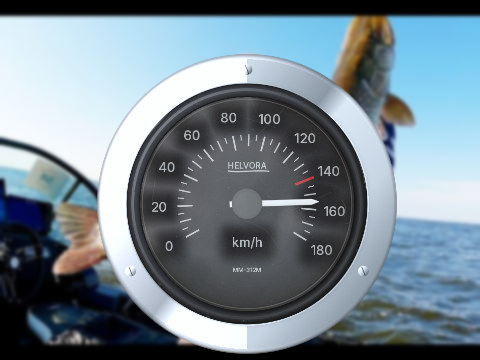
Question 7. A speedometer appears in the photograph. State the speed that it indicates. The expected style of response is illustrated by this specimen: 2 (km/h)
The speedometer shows 155 (km/h)
